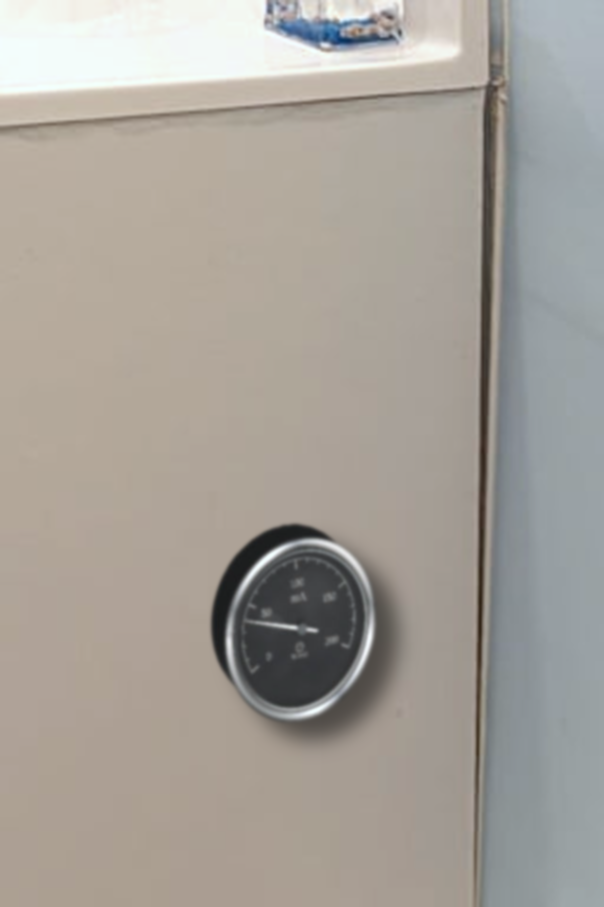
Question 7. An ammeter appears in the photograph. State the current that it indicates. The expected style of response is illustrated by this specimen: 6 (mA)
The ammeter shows 40 (mA)
